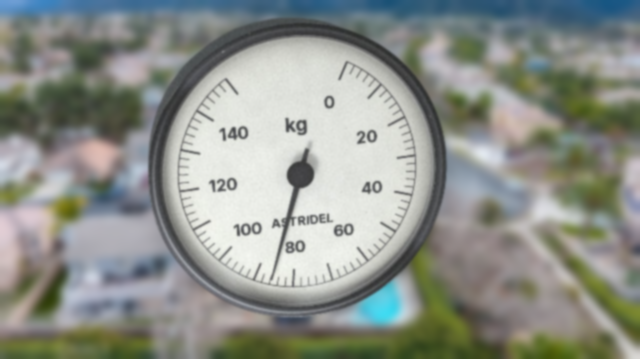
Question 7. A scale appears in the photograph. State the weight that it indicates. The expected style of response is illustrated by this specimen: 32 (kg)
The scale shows 86 (kg)
